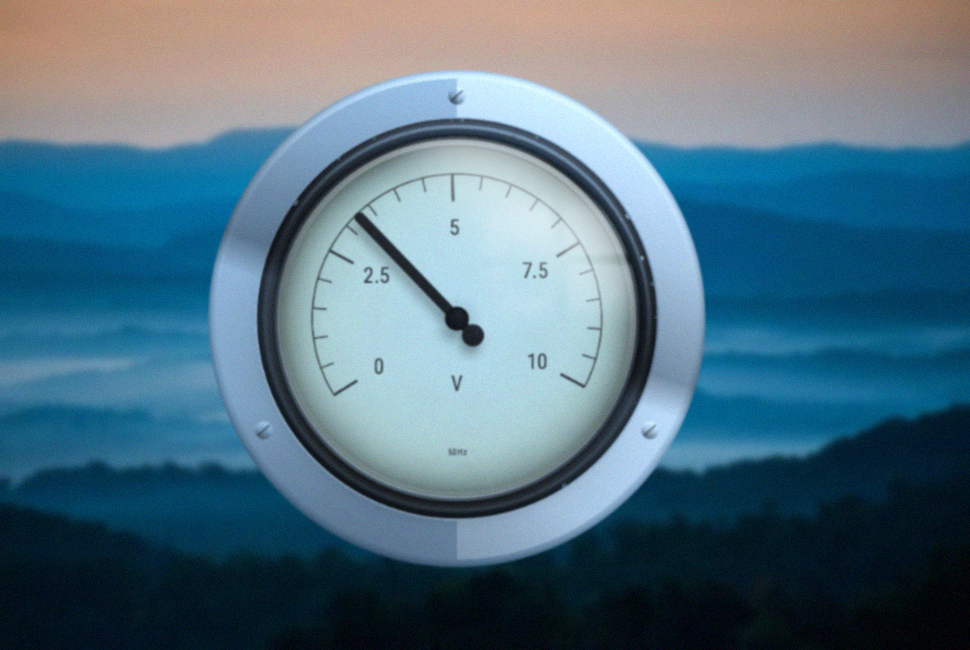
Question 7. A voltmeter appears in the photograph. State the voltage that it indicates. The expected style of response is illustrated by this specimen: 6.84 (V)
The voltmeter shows 3.25 (V)
